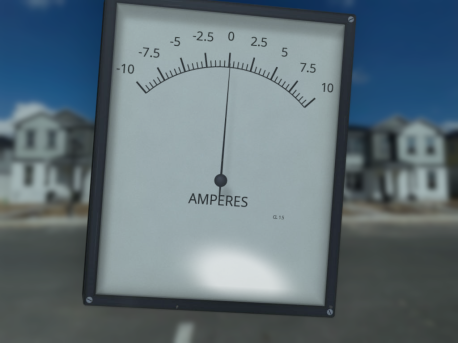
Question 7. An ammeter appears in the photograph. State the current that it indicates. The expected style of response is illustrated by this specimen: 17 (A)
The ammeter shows 0 (A)
